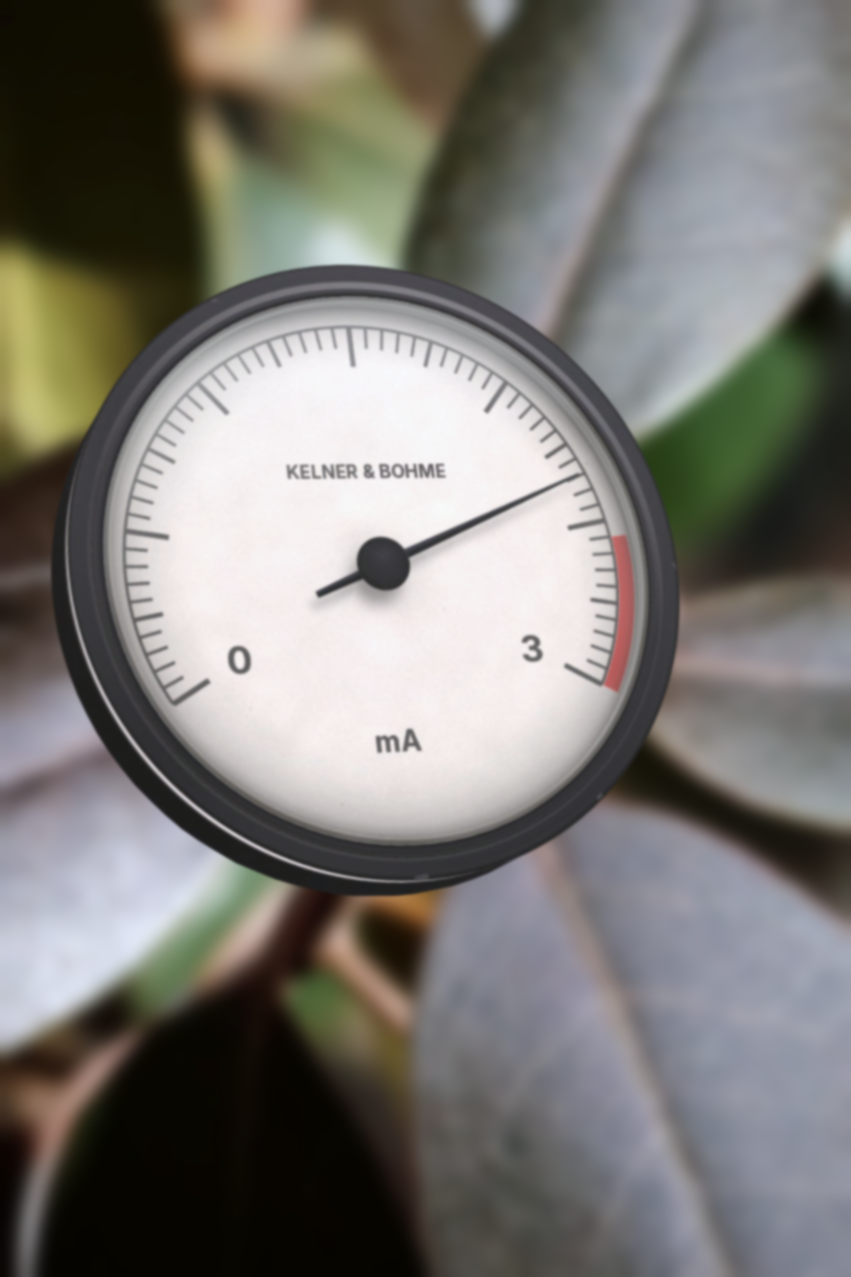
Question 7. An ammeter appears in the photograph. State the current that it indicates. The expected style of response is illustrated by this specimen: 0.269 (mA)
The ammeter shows 2.35 (mA)
